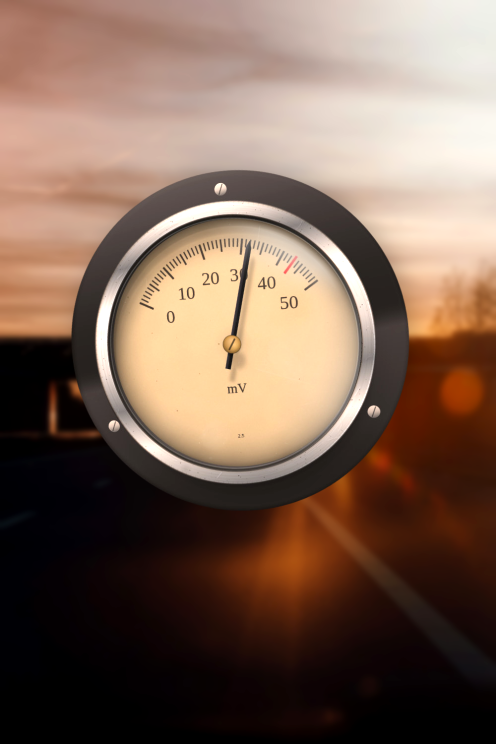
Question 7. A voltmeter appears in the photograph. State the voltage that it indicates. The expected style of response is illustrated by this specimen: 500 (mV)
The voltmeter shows 32 (mV)
